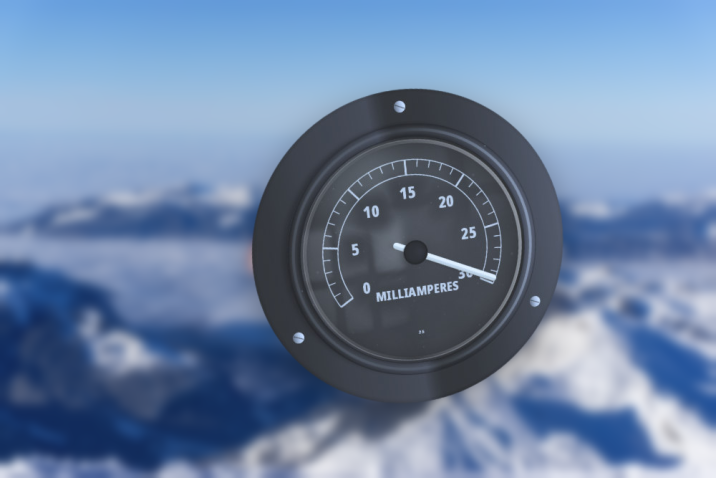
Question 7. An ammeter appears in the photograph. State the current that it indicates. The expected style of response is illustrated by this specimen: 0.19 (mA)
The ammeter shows 29.5 (mA)
